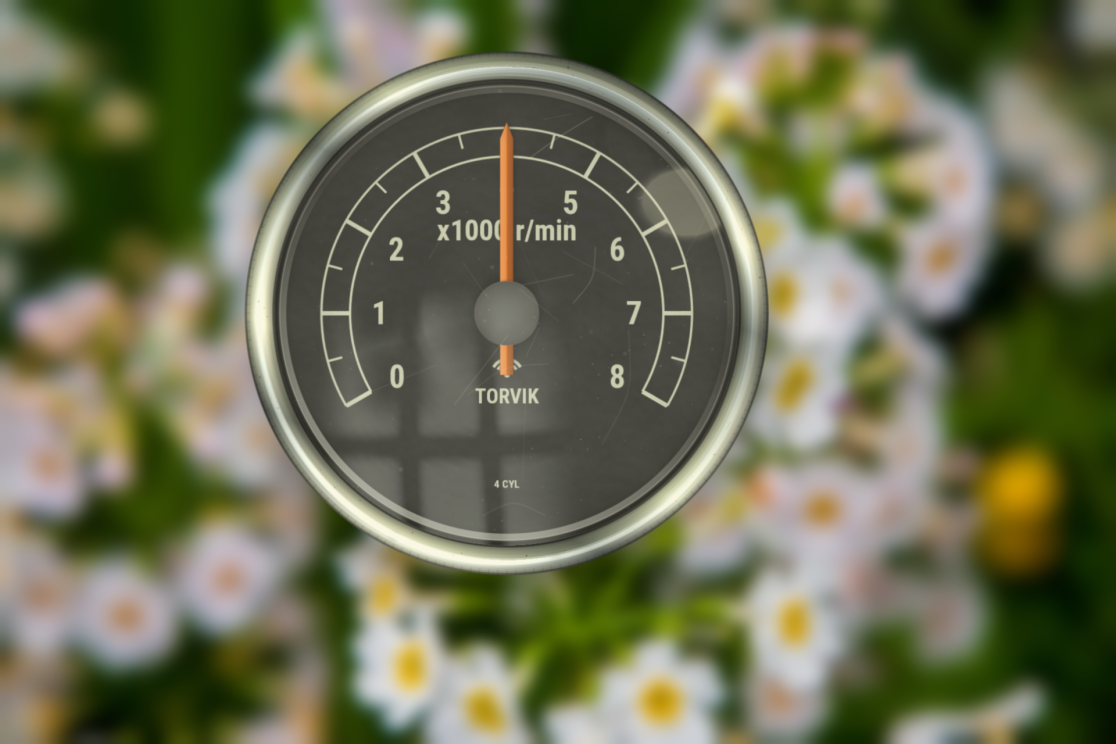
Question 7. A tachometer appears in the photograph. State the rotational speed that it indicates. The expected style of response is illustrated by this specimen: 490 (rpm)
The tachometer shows 4000 (rpm)
